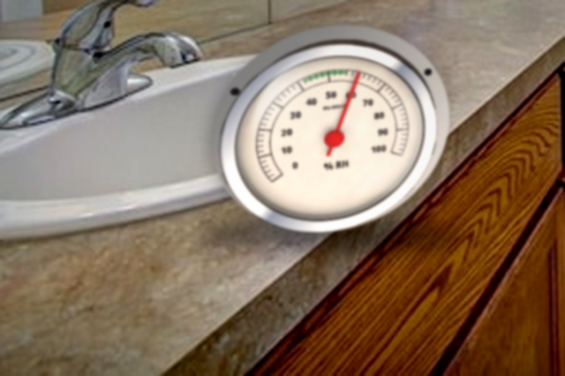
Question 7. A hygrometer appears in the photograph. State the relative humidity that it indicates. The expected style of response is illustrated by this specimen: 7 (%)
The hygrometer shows 60 (%)
